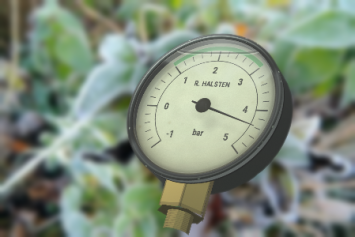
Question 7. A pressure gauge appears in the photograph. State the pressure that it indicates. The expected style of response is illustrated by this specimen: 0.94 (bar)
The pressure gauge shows 4.4 (bar)
